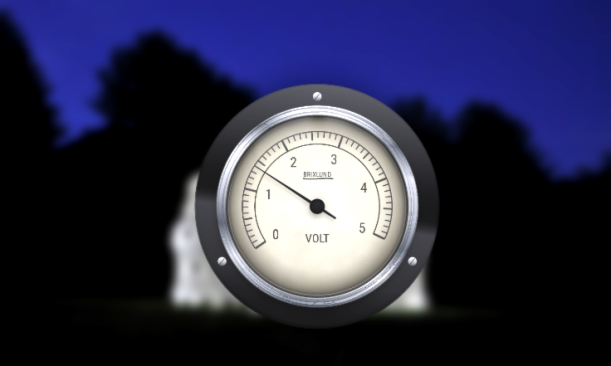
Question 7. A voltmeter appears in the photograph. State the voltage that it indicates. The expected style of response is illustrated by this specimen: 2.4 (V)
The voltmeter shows 1.4 (V)
